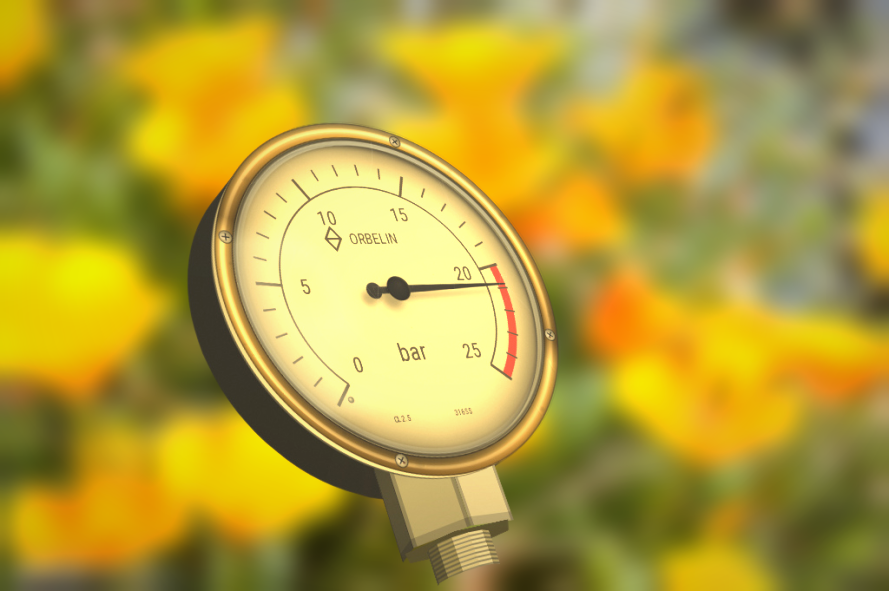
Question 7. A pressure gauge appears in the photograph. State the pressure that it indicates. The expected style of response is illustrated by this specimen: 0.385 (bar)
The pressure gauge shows 21 (bar)
